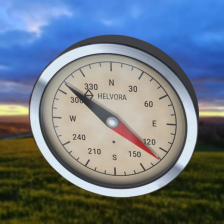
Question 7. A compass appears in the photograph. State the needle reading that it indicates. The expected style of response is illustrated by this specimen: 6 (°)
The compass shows 130 (°)
